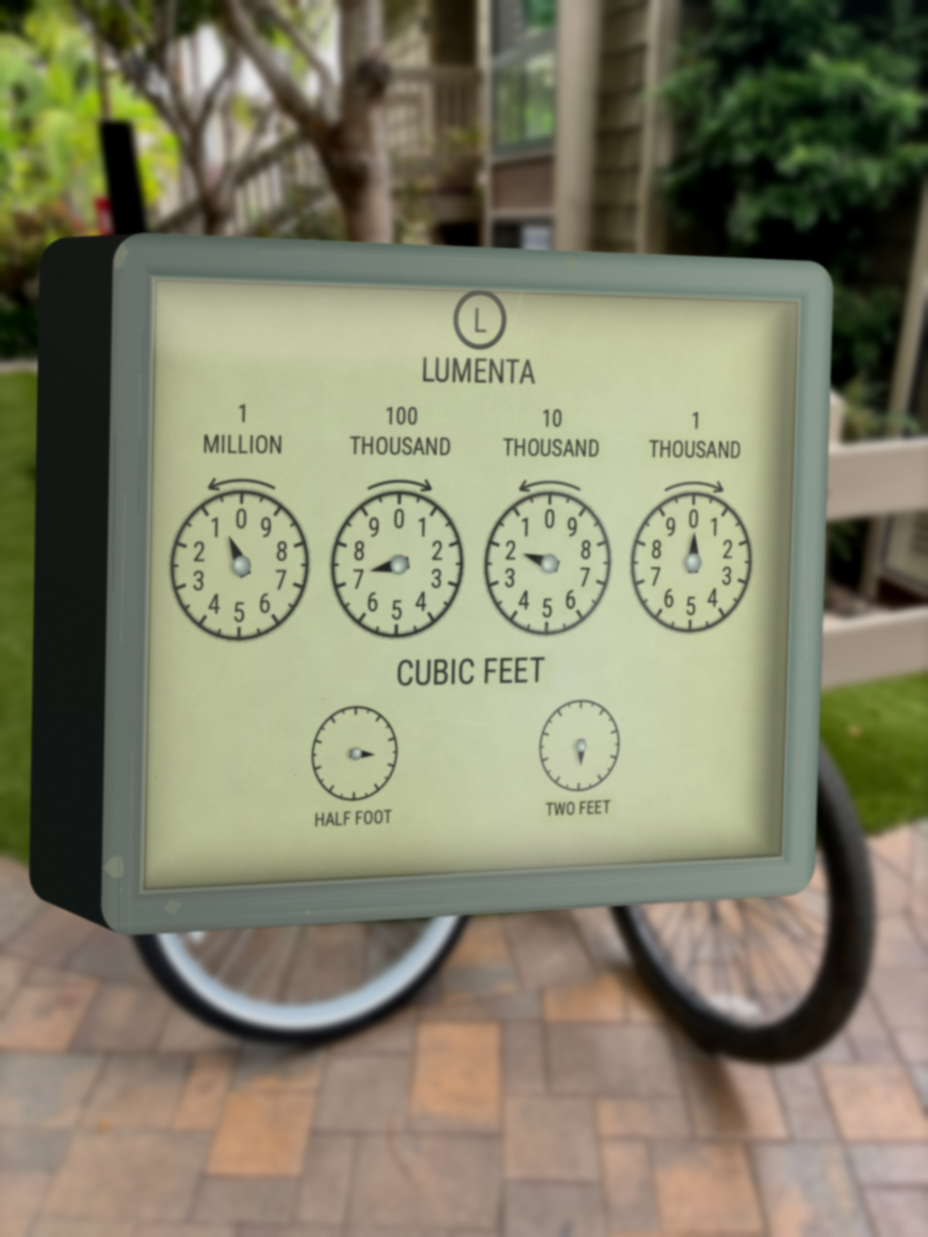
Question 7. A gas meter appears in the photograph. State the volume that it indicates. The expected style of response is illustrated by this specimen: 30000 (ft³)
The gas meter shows 72000 (ft³)
